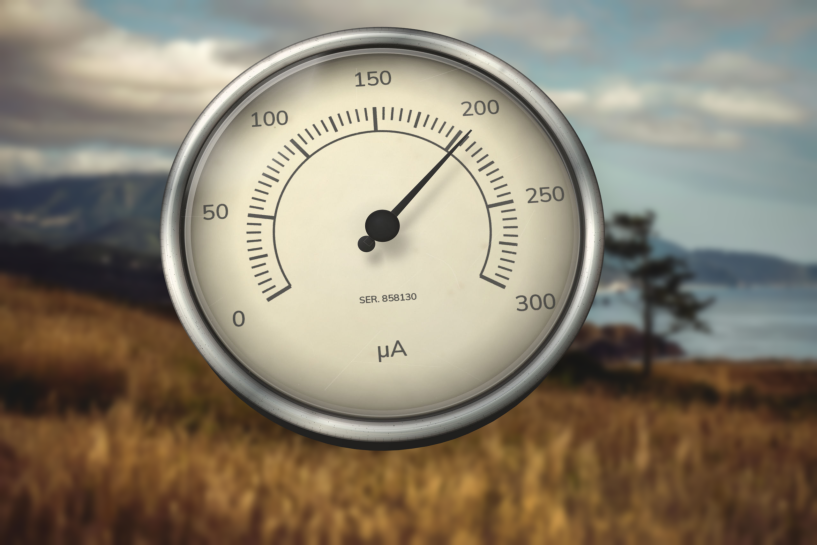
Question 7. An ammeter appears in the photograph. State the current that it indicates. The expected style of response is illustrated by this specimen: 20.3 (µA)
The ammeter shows 205 (µA)
